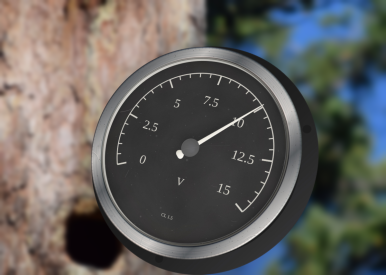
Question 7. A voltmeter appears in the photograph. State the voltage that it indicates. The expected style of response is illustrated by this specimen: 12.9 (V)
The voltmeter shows 10 (V)
